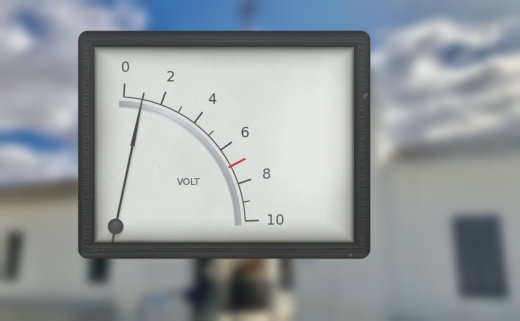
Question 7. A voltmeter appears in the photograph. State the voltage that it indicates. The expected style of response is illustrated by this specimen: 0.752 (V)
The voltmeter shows 1 (V)
